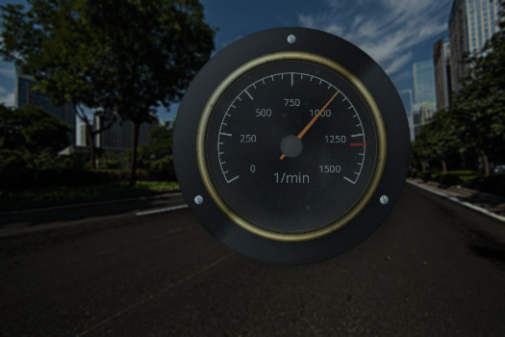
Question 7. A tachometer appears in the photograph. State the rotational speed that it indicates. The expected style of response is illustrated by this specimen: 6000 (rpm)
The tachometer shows 1000 (rpm)
